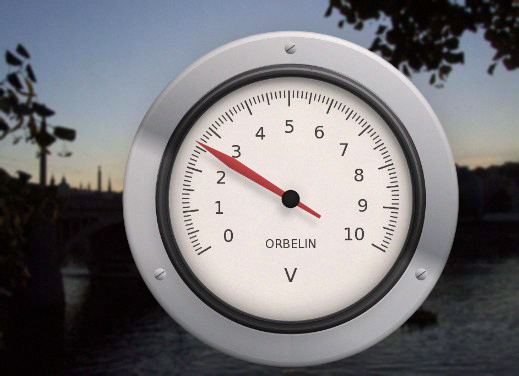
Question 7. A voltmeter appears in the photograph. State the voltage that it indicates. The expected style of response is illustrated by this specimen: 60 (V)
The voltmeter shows 2.6 (V)
